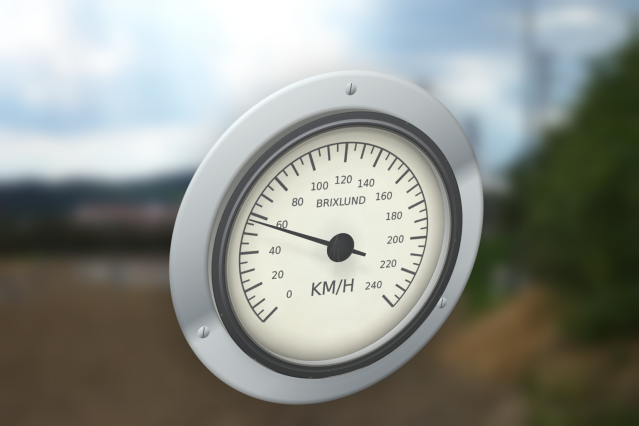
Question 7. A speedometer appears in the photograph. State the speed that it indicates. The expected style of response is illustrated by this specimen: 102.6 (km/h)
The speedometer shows 57.5 (km/h)
